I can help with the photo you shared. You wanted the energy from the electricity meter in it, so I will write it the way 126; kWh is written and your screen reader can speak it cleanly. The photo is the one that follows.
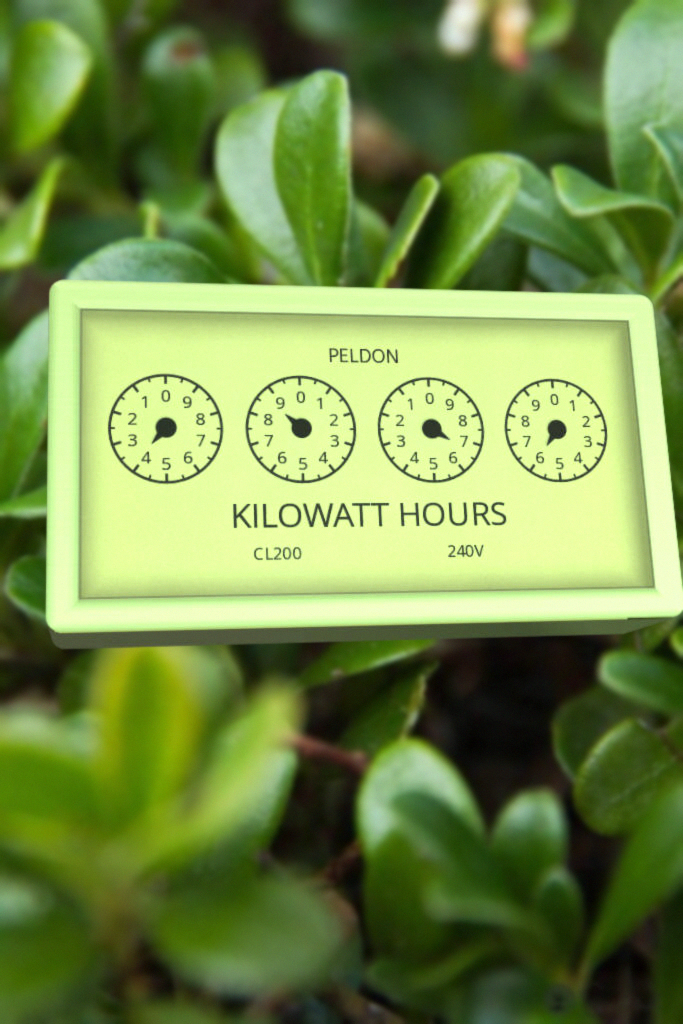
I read 3866; kWh
